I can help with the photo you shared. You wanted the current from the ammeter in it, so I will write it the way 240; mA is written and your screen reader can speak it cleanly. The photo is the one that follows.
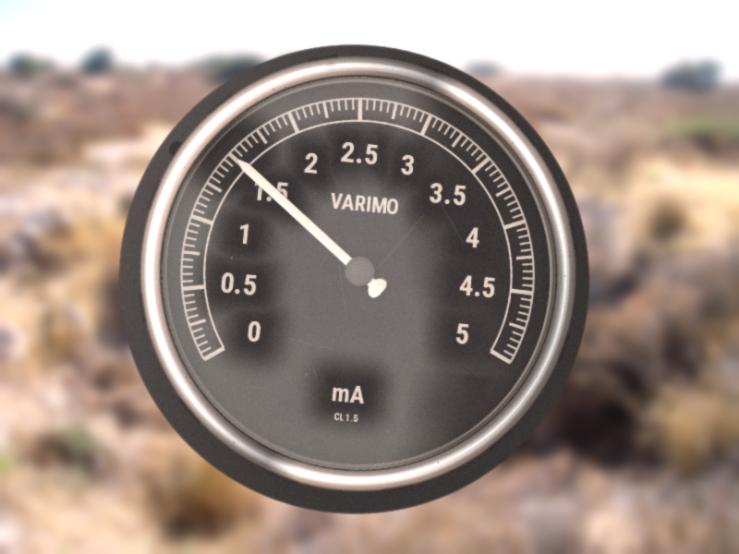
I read 1.5; mA
